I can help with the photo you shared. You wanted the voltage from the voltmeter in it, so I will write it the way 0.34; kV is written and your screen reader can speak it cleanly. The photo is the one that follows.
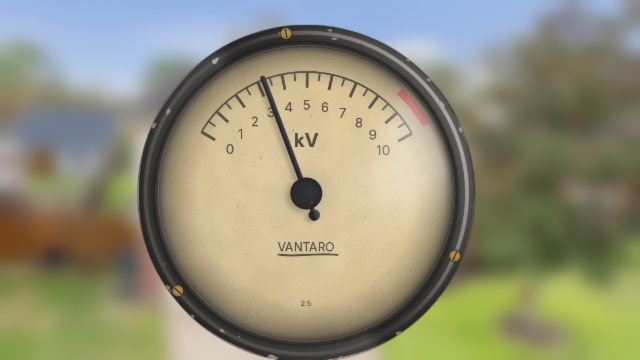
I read 3.25; kV
